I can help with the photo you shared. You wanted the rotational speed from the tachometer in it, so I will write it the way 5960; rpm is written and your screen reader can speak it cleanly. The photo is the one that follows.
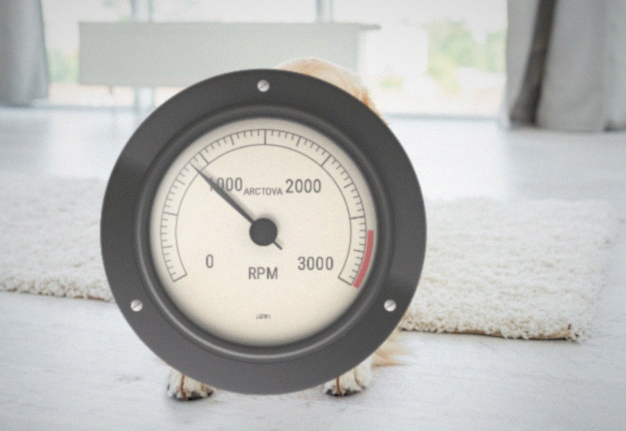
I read 900; rpm
